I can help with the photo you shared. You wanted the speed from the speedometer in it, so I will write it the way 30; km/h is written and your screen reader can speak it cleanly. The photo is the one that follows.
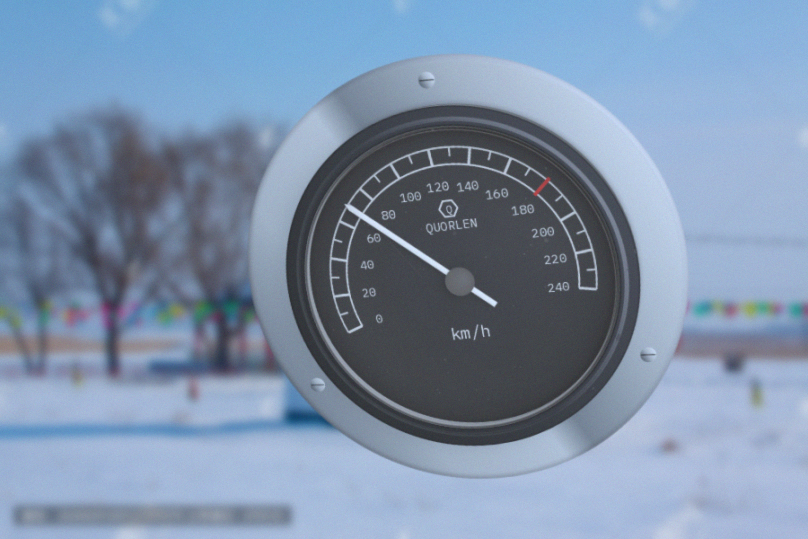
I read 70; km/h
